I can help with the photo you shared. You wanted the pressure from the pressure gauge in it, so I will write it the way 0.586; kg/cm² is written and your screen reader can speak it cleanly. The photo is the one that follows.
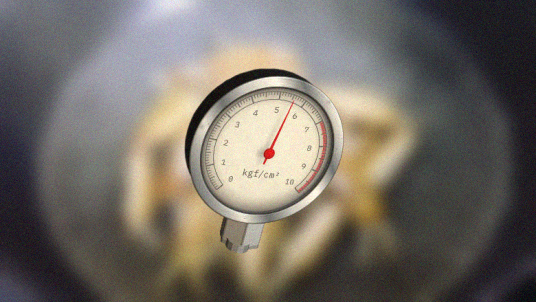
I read 5.5; kg/cm²
